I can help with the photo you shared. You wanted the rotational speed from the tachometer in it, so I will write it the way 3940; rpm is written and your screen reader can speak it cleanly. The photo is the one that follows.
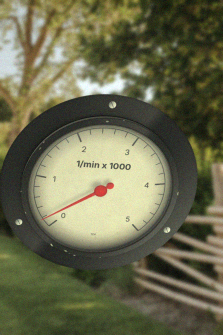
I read 200; rpm
